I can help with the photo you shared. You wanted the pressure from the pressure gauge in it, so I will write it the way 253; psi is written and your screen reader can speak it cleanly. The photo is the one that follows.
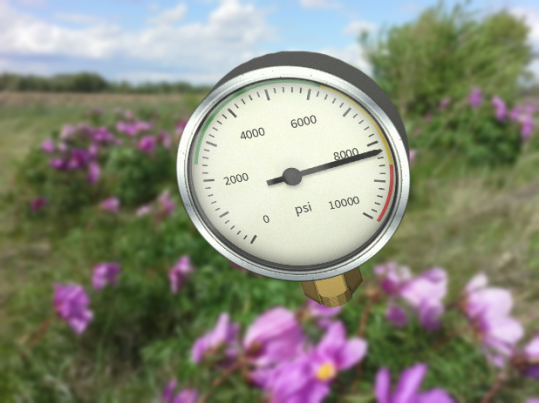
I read 8200; psi
